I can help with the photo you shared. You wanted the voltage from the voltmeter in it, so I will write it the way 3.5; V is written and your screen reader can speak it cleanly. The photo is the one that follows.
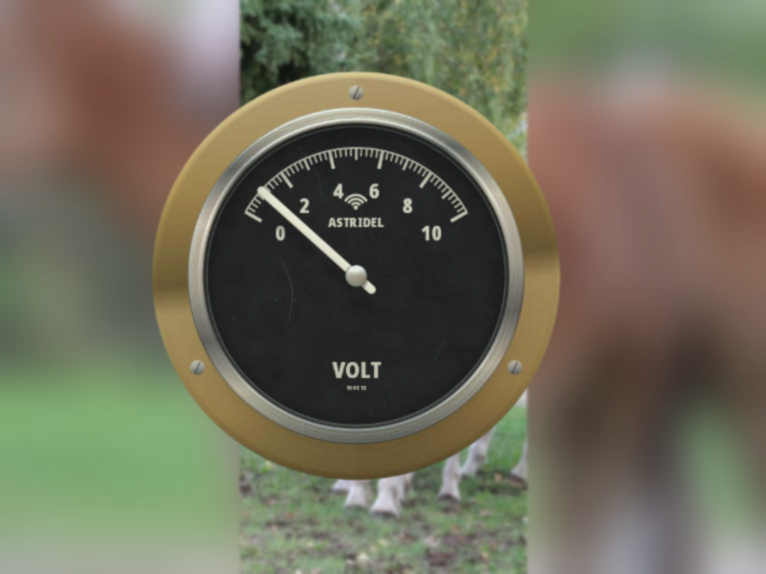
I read 1; V
